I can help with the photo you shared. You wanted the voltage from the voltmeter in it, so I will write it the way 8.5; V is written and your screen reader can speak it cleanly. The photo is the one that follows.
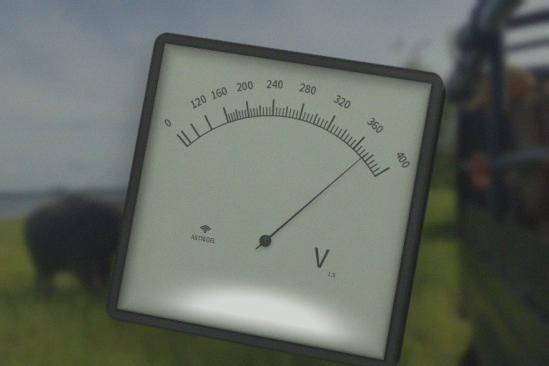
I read 375; V
